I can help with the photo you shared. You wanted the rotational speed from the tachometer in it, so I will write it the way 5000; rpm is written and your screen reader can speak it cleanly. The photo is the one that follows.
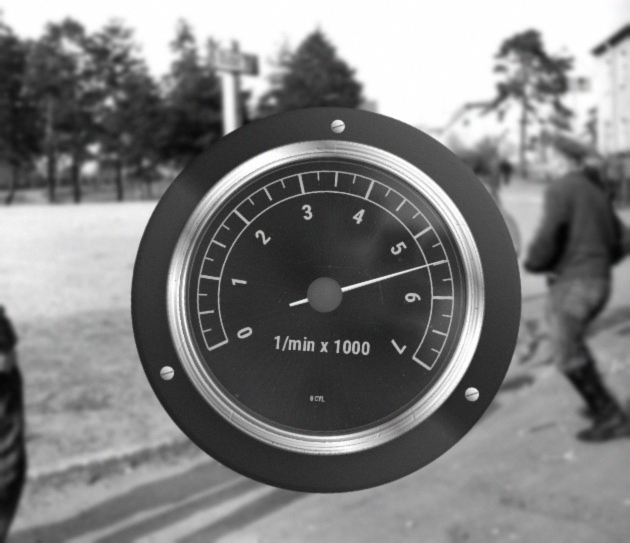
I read 5500; rpm
